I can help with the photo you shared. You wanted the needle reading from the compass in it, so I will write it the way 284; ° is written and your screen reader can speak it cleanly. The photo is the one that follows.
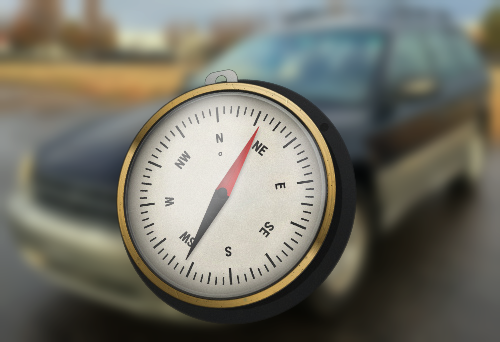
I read 35; °
